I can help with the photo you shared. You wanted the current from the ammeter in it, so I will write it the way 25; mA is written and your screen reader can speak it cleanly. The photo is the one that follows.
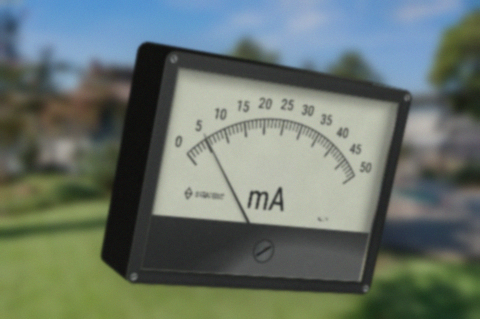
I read 5; mA
